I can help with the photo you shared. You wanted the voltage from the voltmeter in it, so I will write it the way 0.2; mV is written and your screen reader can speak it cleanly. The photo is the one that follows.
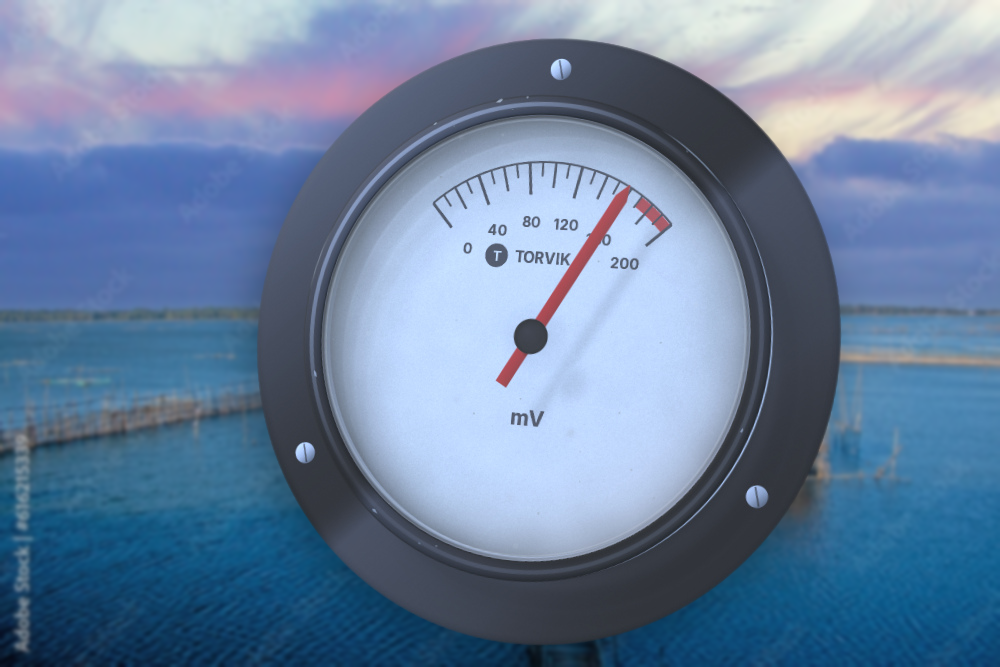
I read 160; mV
